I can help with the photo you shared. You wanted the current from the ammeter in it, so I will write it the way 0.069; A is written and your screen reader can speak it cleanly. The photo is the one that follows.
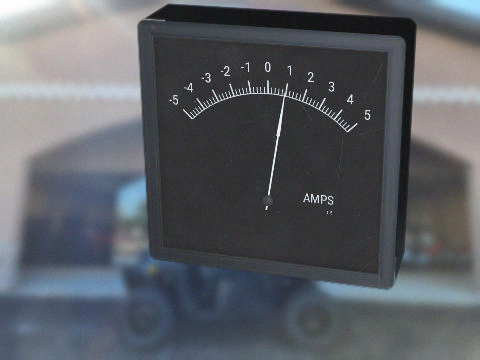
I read 1; A
